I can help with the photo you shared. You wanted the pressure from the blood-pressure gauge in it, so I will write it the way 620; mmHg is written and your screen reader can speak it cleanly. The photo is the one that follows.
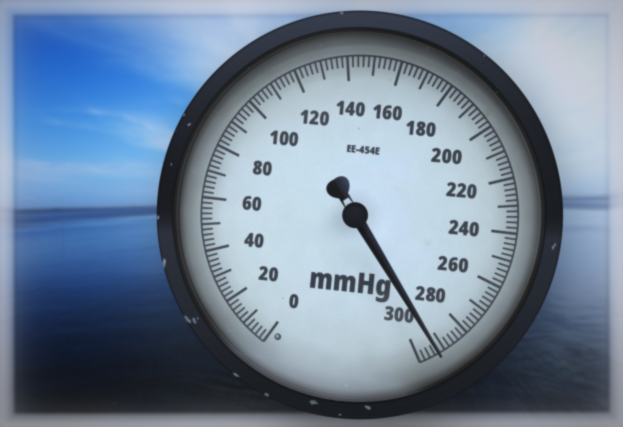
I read 292; mmHg
